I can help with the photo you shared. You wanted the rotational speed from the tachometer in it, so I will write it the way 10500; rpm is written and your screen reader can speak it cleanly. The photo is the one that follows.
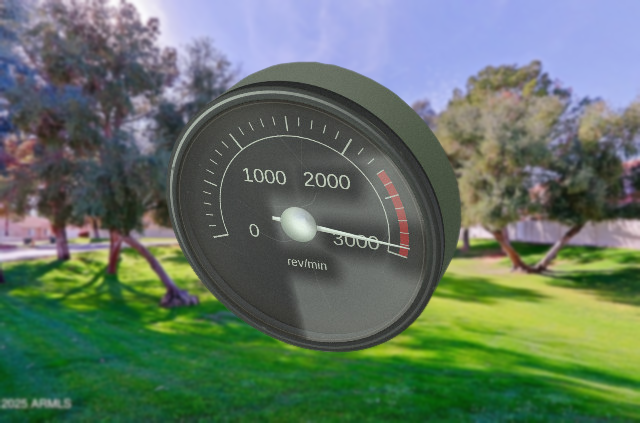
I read 2900; rpm
